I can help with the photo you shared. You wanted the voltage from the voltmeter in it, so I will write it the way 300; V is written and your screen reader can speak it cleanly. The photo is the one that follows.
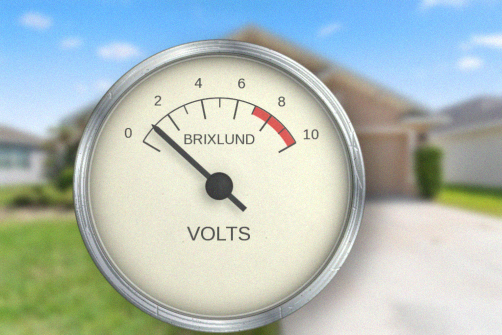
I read 1; V
